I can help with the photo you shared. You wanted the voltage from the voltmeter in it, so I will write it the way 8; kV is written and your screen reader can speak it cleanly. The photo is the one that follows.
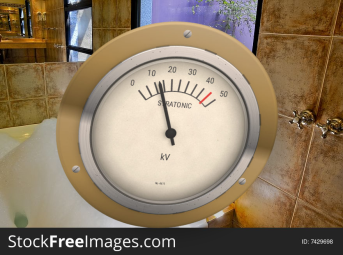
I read 12.5; kV
